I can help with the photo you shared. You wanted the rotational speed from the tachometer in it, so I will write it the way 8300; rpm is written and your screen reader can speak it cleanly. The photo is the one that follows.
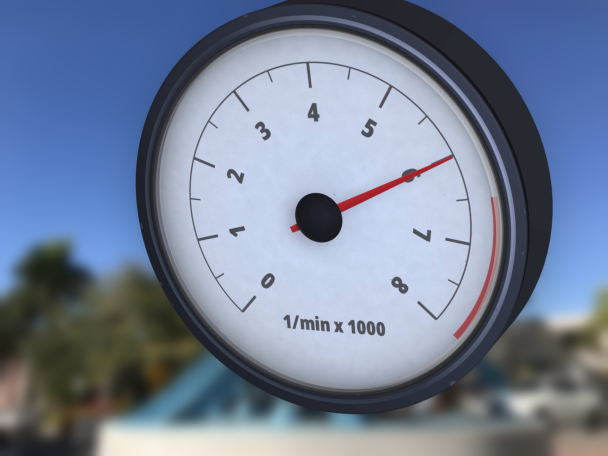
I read 6000; rpm
